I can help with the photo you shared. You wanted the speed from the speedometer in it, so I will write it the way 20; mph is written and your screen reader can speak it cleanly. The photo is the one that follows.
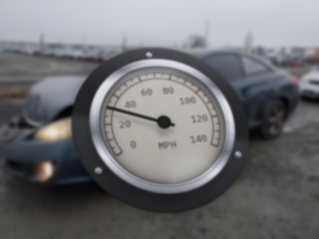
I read 30; mph
